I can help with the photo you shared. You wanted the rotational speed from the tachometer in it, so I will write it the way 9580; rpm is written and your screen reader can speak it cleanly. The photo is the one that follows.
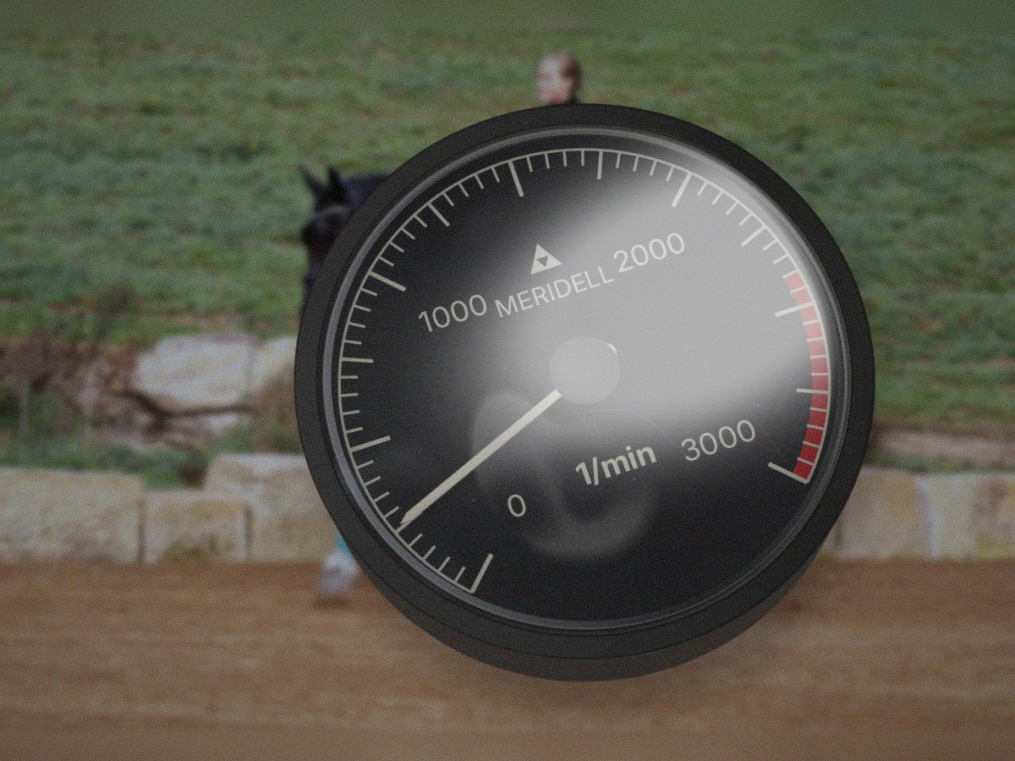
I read 250; rpm
